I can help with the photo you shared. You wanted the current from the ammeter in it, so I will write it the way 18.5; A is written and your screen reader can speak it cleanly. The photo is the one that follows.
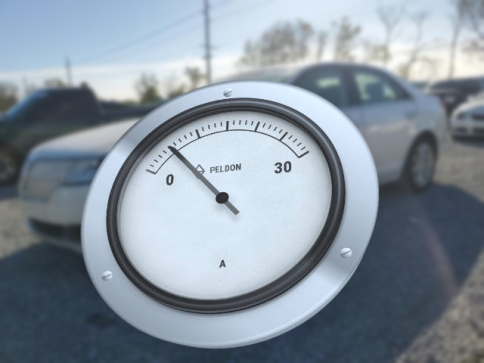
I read 5; A
